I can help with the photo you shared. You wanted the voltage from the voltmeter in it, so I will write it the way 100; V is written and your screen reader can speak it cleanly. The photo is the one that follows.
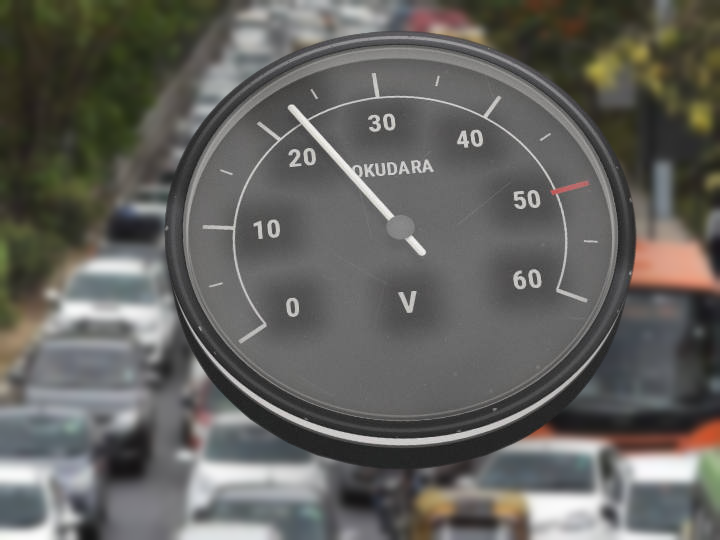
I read 22.5; V
